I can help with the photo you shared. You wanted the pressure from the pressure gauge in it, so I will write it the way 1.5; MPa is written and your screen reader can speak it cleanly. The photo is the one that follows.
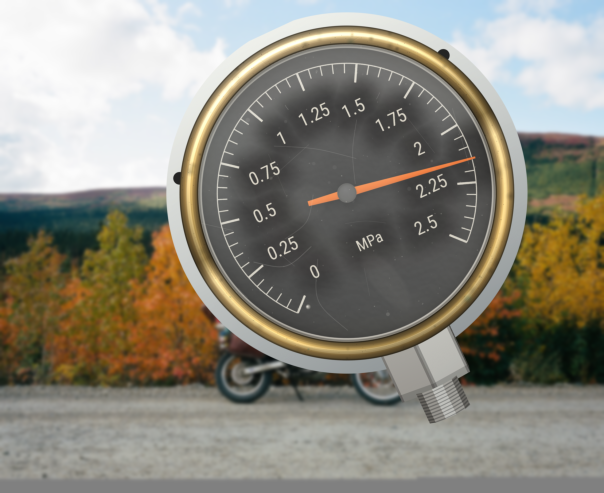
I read 2.15; MPa
